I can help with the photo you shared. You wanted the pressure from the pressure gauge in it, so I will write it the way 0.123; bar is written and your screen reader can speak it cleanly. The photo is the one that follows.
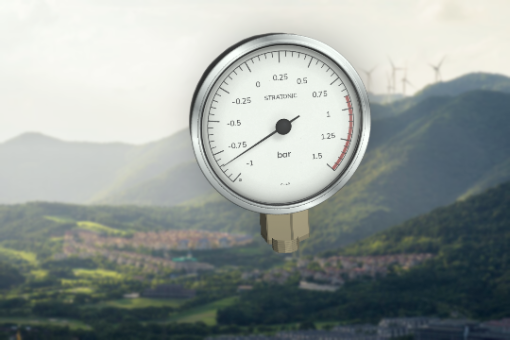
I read -0.85; bar
